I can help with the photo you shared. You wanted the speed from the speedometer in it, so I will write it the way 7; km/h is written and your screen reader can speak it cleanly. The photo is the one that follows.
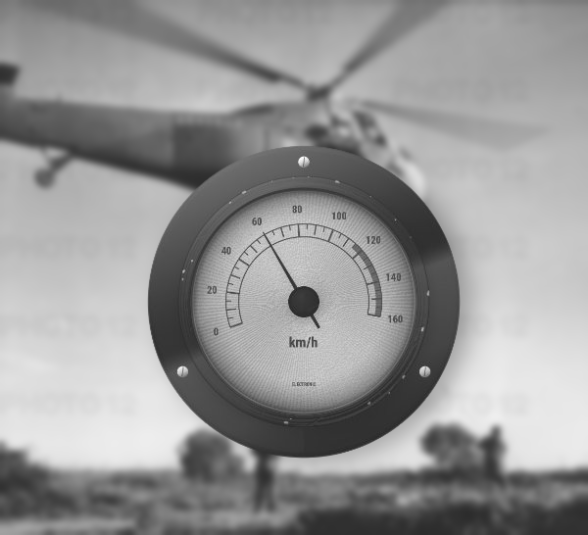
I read 60; km/h
